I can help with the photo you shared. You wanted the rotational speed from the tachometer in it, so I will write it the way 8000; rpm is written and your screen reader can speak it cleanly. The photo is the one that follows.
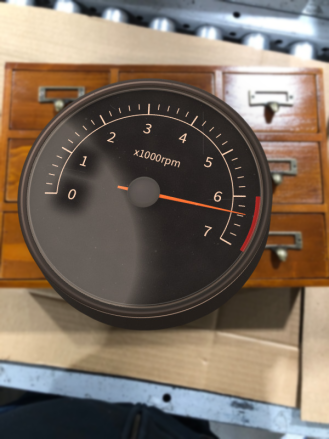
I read 6400; rpm
